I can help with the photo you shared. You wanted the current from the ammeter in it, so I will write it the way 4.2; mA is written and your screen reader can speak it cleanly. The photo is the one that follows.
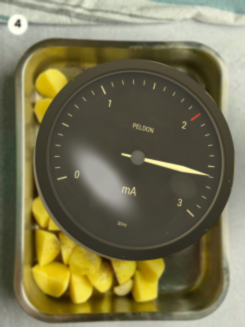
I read 2.6; mA
